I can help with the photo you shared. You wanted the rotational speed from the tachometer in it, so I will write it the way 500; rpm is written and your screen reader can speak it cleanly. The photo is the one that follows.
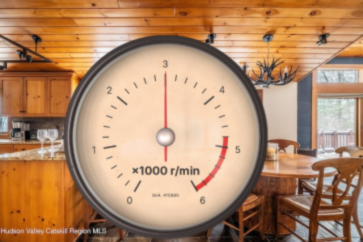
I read 3000; rpm
